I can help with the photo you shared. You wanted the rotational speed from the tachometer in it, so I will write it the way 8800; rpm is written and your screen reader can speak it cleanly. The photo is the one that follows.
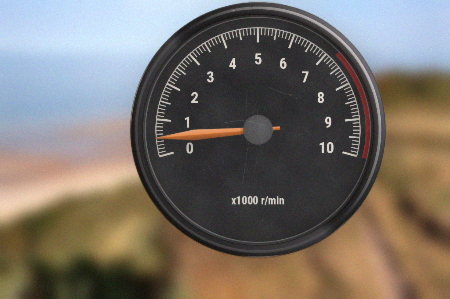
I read 500; rpm
